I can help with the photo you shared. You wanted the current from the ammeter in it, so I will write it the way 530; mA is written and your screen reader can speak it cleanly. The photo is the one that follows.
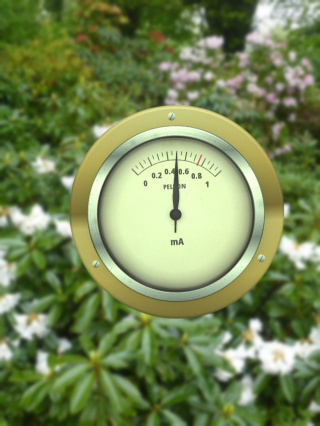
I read 0.5; mA
